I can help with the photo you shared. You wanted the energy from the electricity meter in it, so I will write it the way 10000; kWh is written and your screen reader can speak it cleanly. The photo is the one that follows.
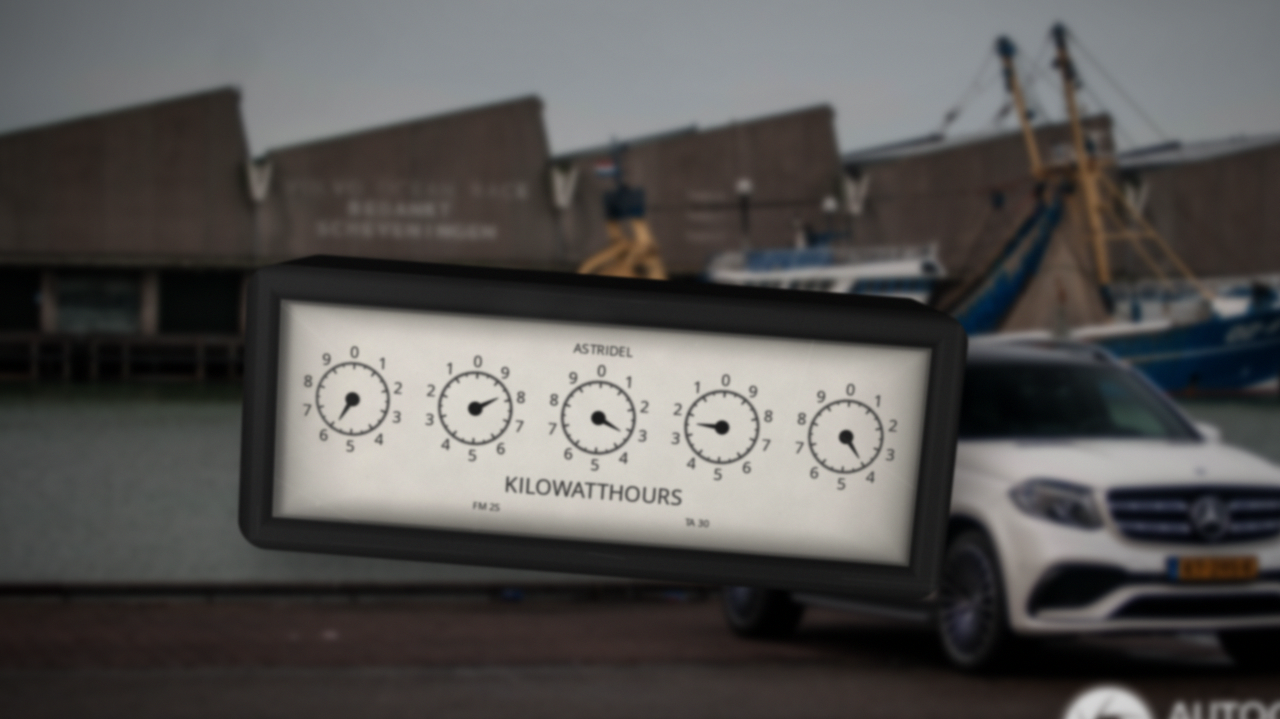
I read 58324; kWh
